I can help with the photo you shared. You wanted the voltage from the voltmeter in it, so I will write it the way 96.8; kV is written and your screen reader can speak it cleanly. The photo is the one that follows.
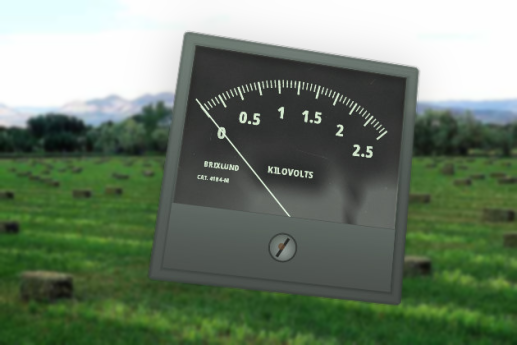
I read 0; kV
